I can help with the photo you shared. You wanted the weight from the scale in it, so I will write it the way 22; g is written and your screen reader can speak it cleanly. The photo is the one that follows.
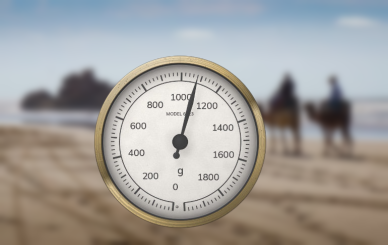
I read 1080; g
